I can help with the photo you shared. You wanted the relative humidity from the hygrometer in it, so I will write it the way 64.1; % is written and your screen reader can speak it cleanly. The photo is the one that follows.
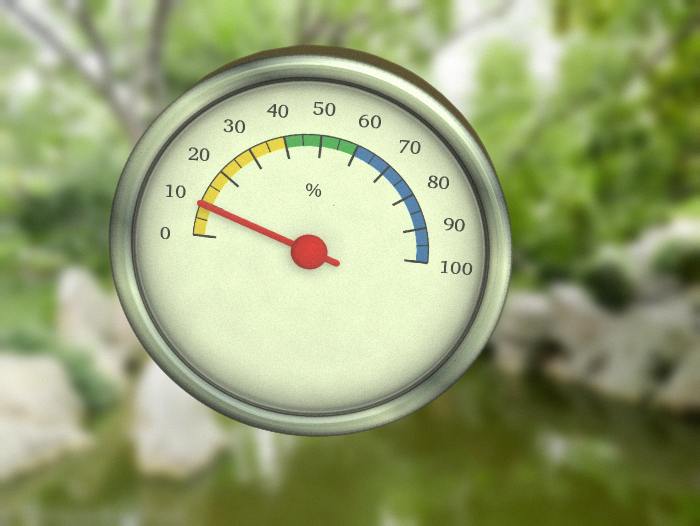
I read 10; %
